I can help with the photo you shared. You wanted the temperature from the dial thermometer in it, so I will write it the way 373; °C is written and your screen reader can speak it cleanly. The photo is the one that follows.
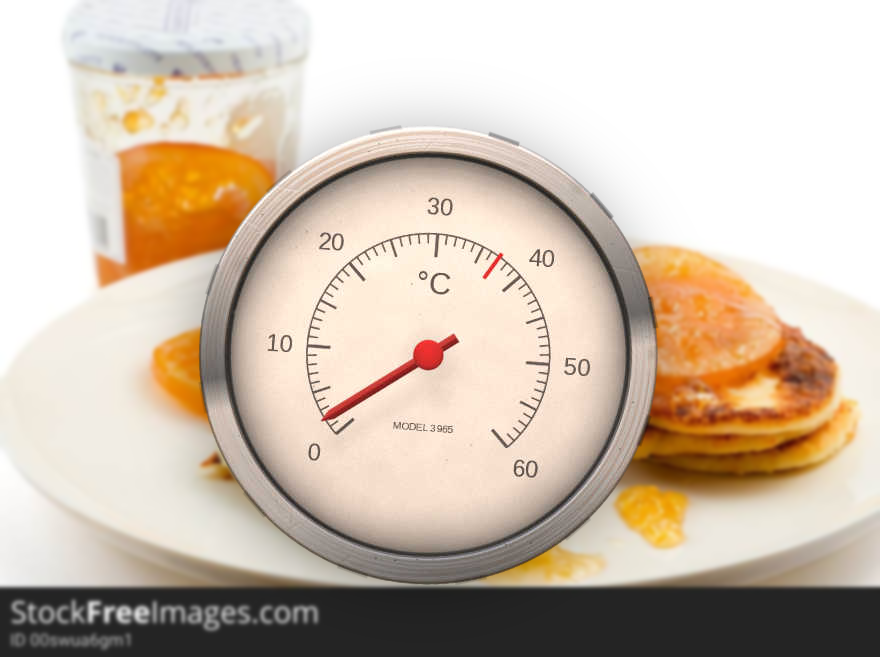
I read 2; °C
